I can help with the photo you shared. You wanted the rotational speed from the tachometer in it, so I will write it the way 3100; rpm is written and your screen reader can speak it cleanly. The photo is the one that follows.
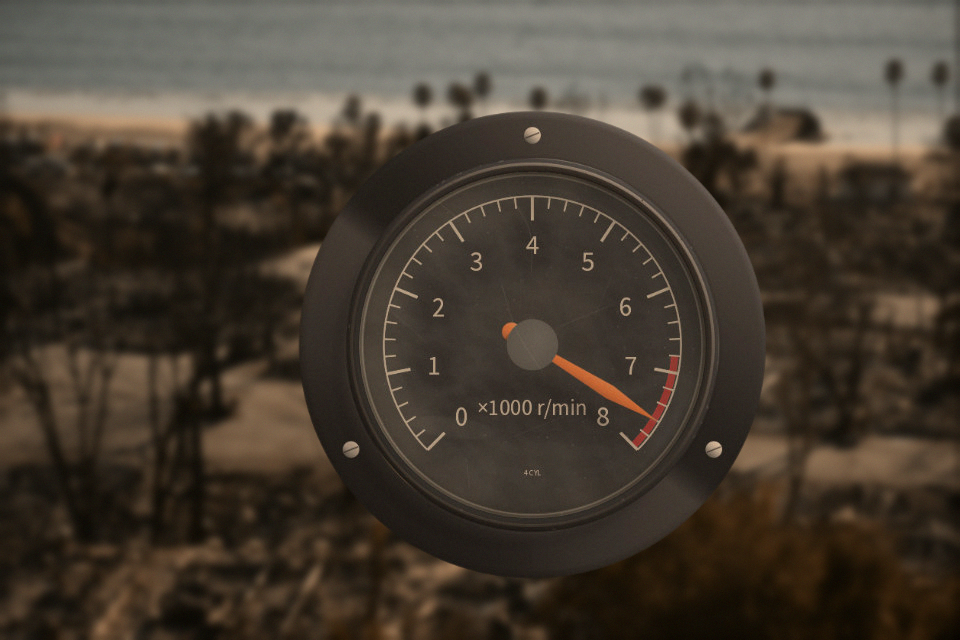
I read 7600; rpm
